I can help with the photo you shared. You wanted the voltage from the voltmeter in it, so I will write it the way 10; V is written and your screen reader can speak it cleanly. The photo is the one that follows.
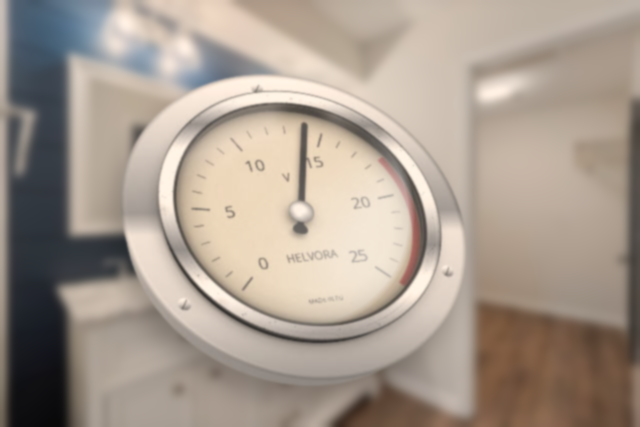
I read 14; V
